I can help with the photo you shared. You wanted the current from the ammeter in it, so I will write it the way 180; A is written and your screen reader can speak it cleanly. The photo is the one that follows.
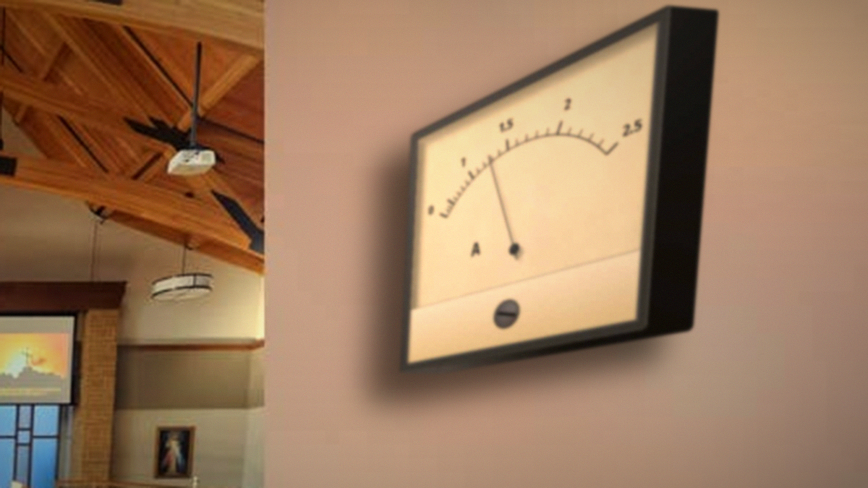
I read 1.3; A
